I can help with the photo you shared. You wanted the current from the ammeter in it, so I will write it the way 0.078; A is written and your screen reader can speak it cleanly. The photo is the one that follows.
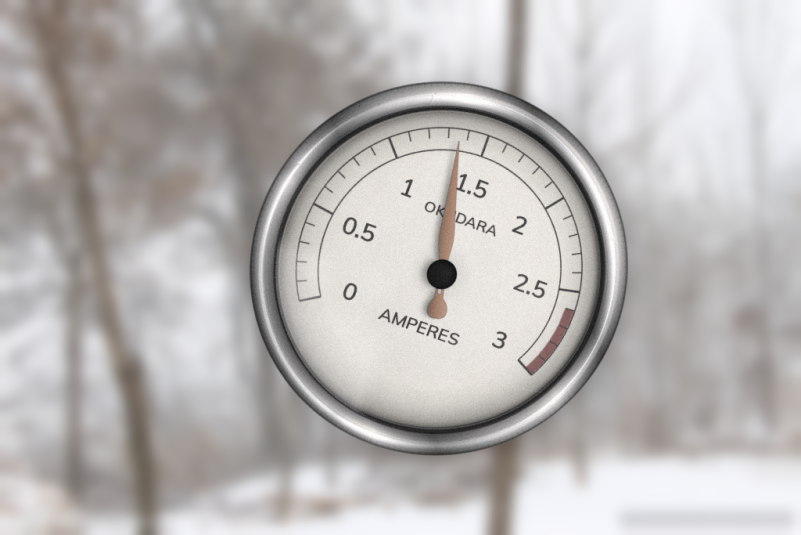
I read 1.35; A
